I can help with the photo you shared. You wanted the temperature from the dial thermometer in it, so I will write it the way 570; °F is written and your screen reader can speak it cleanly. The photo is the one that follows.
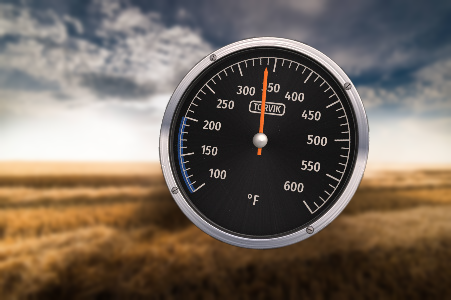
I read 340; °F
